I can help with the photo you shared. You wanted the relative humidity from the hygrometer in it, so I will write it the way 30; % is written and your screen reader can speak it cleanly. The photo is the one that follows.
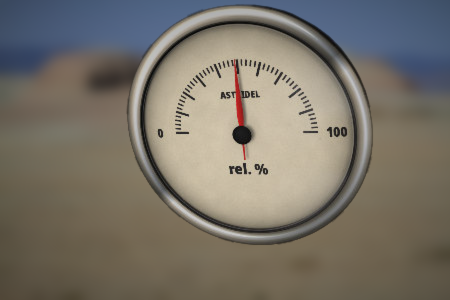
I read 50; %
